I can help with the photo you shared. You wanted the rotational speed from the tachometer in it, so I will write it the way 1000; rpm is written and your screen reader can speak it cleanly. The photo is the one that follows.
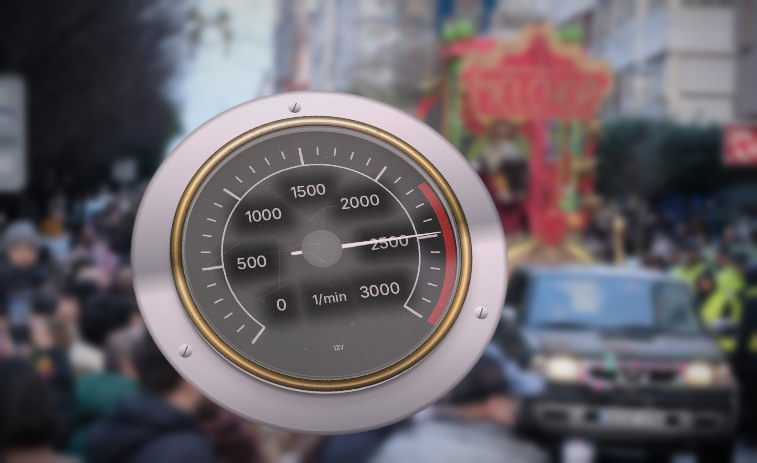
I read 2500; rpm
